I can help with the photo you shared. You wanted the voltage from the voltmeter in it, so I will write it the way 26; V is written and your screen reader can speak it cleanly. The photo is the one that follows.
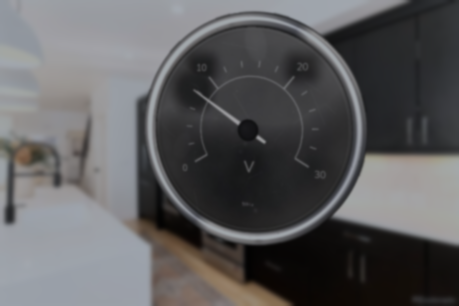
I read 8; V
